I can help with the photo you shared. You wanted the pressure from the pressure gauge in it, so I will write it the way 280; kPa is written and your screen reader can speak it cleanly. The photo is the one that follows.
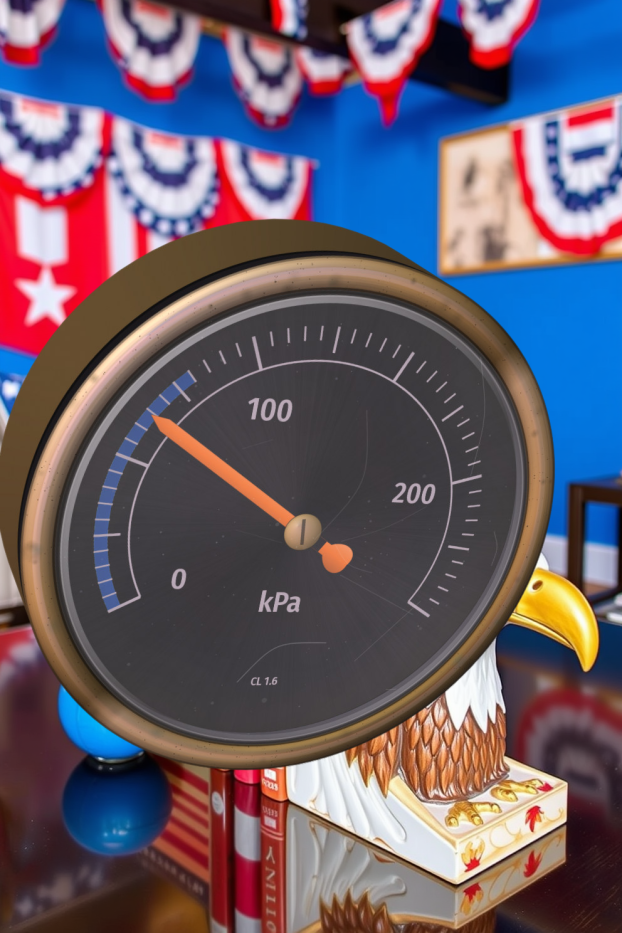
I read 65; kPa
